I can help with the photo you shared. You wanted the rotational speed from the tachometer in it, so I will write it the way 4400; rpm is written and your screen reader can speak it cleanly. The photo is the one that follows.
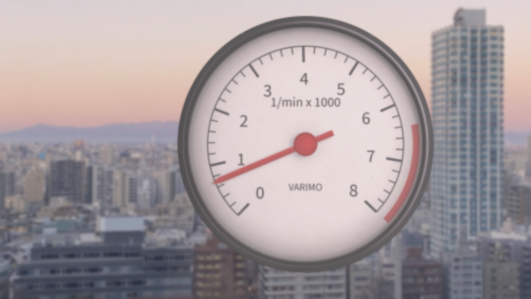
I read 700; rpm
